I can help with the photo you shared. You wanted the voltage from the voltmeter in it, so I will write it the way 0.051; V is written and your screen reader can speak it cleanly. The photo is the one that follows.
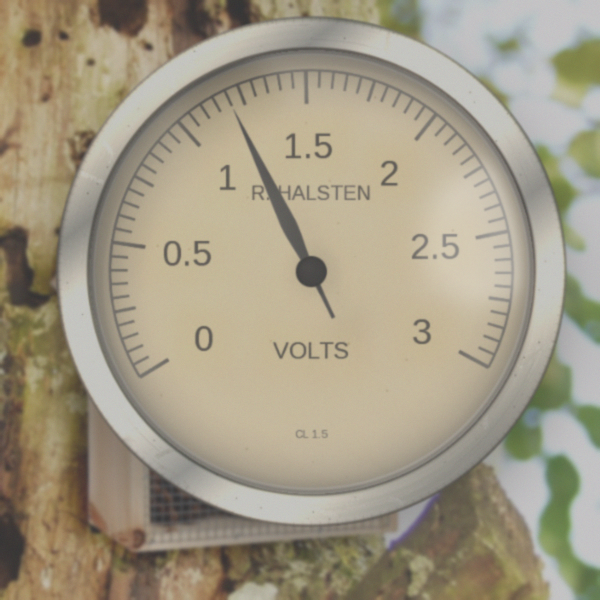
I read 1.2; V
